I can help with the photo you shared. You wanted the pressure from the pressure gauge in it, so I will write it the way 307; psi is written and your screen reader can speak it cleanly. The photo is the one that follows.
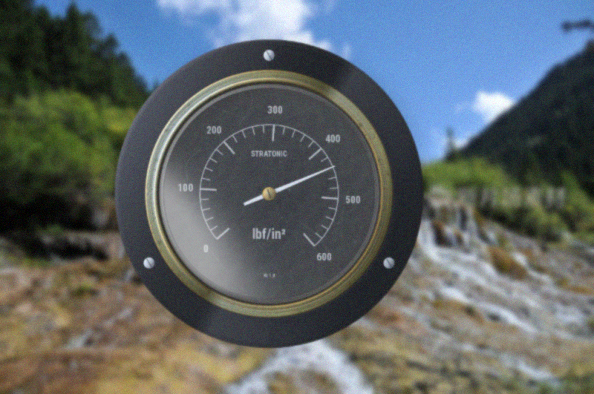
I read 440; psi
